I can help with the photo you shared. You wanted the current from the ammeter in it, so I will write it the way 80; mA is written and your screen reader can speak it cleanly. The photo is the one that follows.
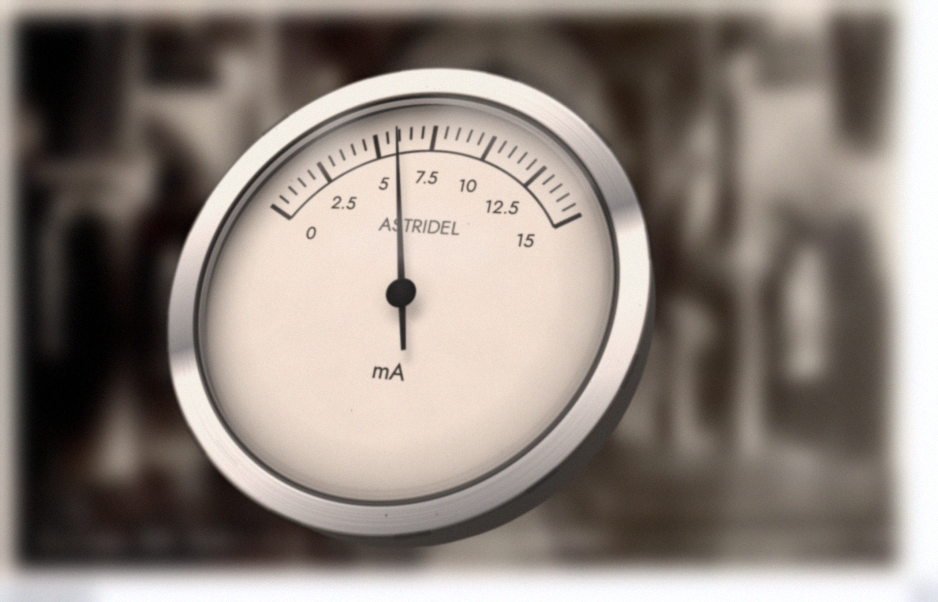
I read 6; mA
